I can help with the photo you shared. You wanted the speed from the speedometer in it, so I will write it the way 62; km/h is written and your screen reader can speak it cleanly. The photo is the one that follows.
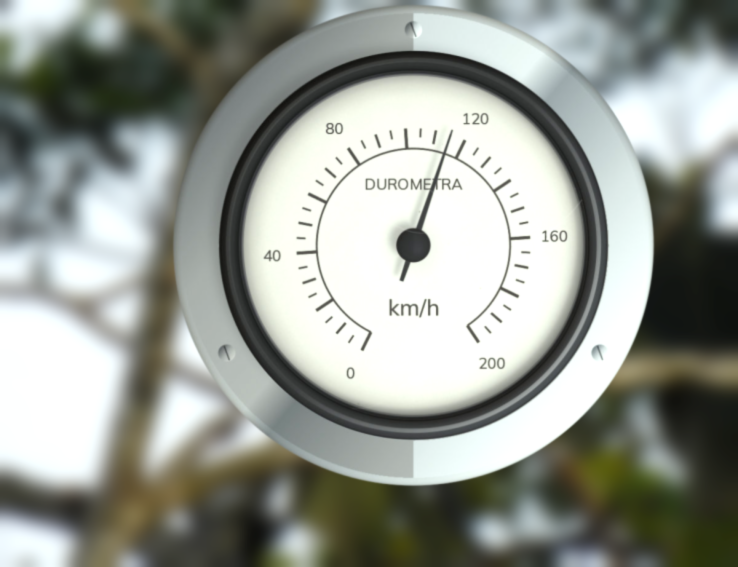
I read 115; km/h
